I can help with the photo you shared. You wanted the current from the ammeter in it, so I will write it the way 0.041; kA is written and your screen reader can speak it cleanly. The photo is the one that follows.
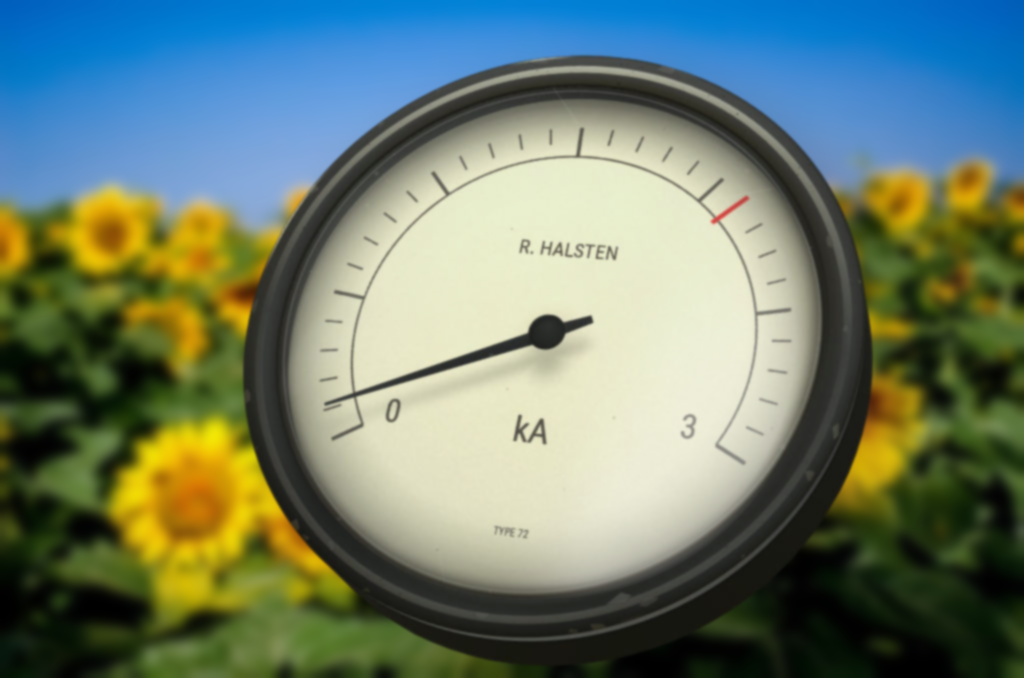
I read 0.1; kA
